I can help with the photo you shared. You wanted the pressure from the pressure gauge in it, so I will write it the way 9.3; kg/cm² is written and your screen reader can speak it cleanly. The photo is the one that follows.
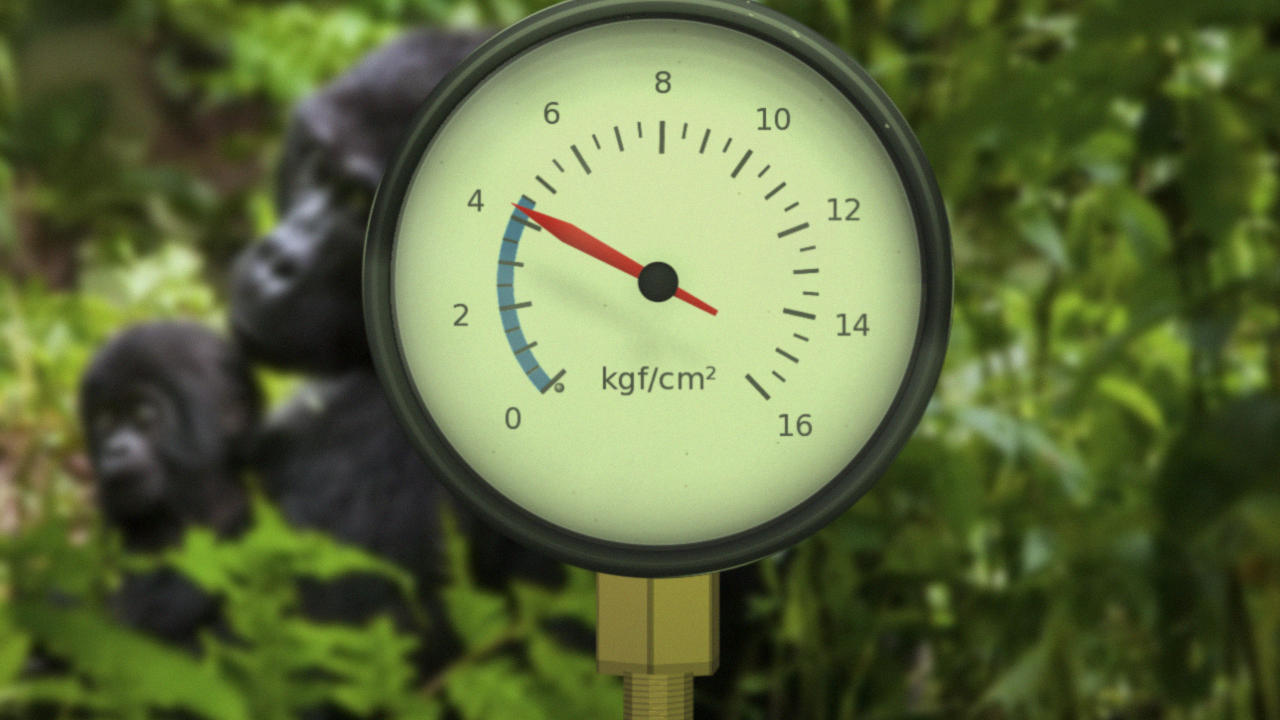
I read 4.25; kg/cm²
